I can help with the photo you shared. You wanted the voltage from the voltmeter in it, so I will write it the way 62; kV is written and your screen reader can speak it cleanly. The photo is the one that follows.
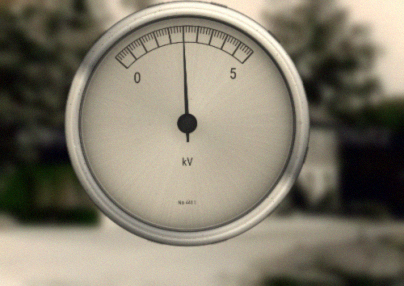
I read 2.5; kV
